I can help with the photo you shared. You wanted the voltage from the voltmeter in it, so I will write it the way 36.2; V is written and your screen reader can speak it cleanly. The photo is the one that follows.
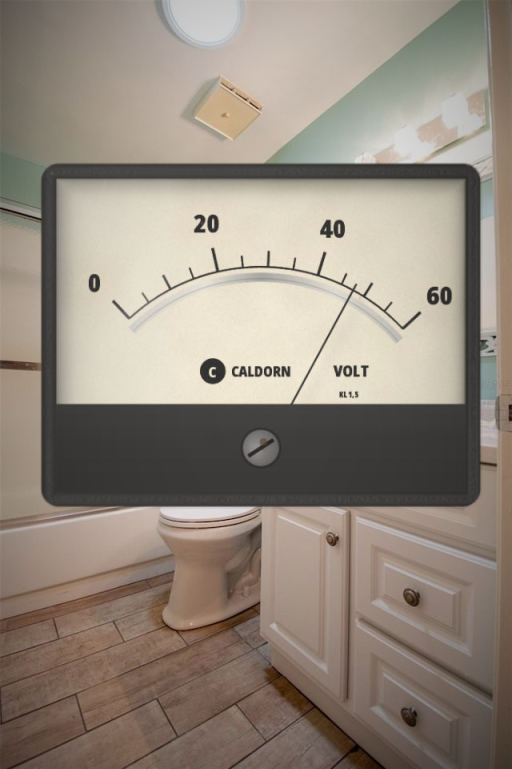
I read 47.5; V
